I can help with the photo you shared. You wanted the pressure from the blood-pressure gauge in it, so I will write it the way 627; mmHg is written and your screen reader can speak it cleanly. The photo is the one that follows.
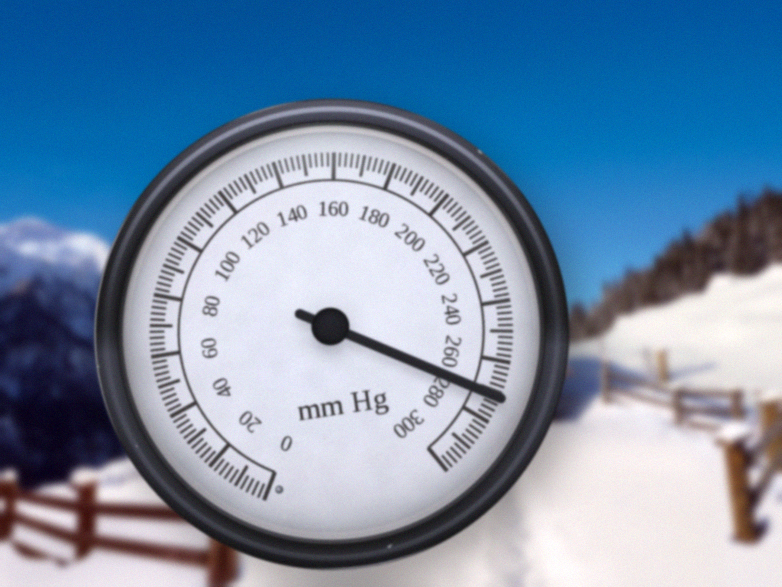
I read 272; mmHg
